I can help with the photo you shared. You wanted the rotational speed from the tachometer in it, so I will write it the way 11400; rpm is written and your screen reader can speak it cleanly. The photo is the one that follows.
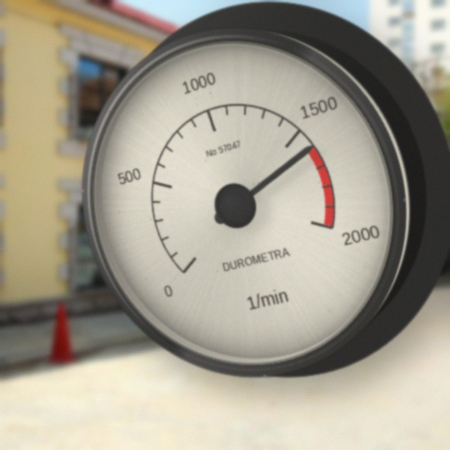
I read 1600; rpm
